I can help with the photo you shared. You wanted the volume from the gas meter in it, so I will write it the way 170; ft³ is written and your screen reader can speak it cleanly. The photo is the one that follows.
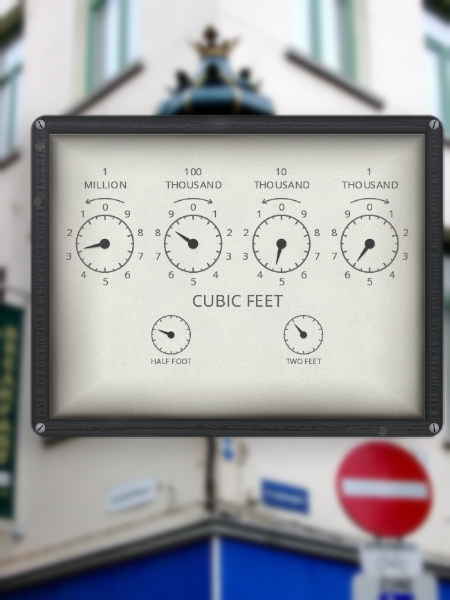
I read 284600; ft³
